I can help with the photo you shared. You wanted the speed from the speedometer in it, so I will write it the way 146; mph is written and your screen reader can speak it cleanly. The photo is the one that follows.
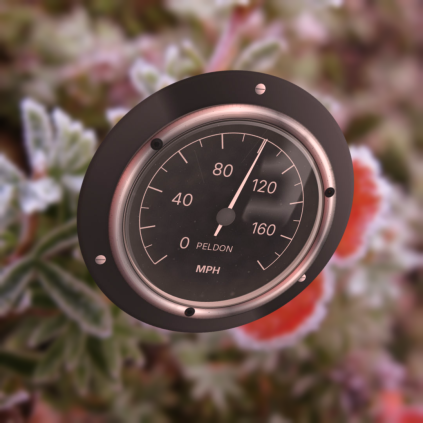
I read 100; mph
